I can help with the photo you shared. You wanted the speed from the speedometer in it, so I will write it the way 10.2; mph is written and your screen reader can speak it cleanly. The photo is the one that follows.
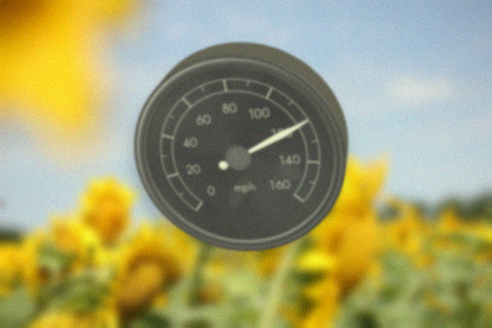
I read 120; mph
